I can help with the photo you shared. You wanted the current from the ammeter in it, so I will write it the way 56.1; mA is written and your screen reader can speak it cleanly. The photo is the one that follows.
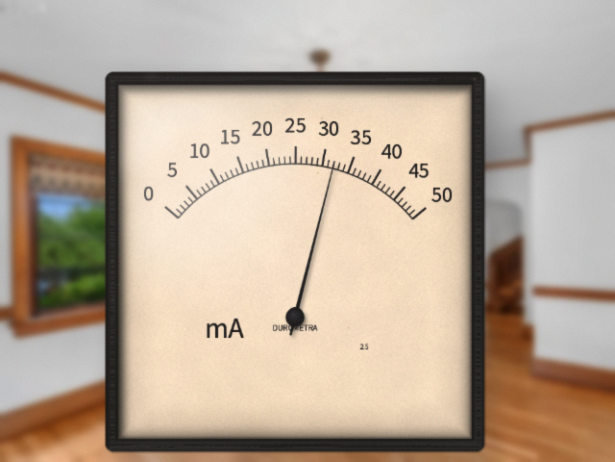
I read 32; mA
